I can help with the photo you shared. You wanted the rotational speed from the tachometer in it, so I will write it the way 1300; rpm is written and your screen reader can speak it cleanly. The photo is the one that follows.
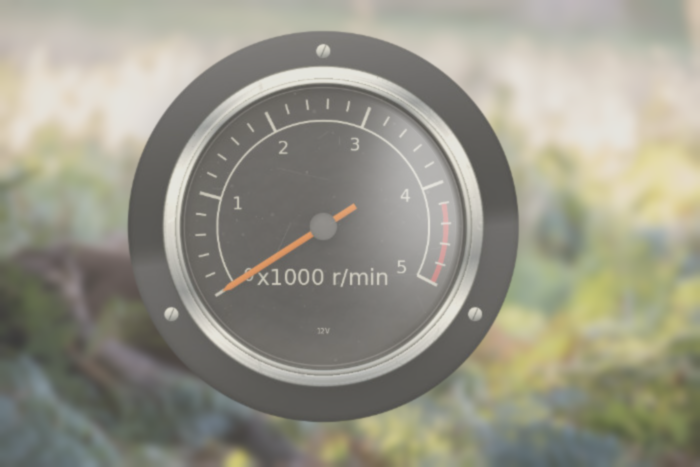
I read 0; rpm
